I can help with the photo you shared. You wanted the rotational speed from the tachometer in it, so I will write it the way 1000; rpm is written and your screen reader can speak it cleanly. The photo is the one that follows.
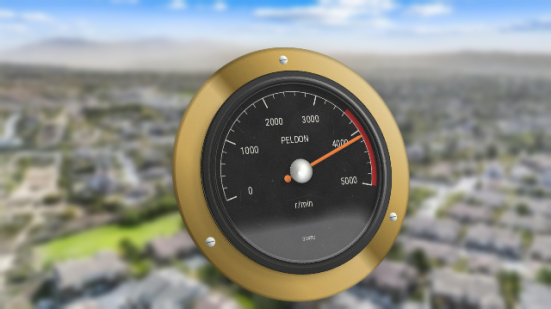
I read 4100; rpm
